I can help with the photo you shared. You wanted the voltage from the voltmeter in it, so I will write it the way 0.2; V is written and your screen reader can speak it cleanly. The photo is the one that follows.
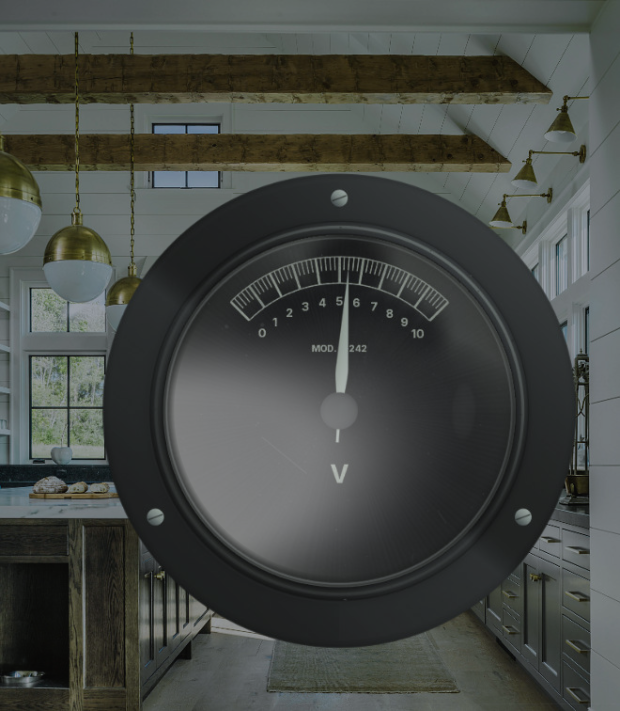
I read 5.4; V
